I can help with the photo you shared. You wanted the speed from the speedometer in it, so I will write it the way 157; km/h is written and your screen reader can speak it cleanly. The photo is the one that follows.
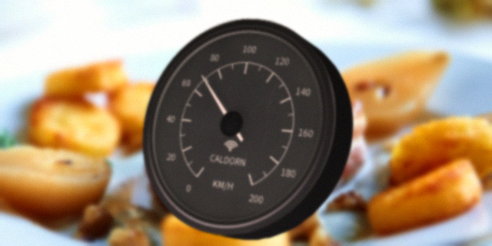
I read 70; km/h
